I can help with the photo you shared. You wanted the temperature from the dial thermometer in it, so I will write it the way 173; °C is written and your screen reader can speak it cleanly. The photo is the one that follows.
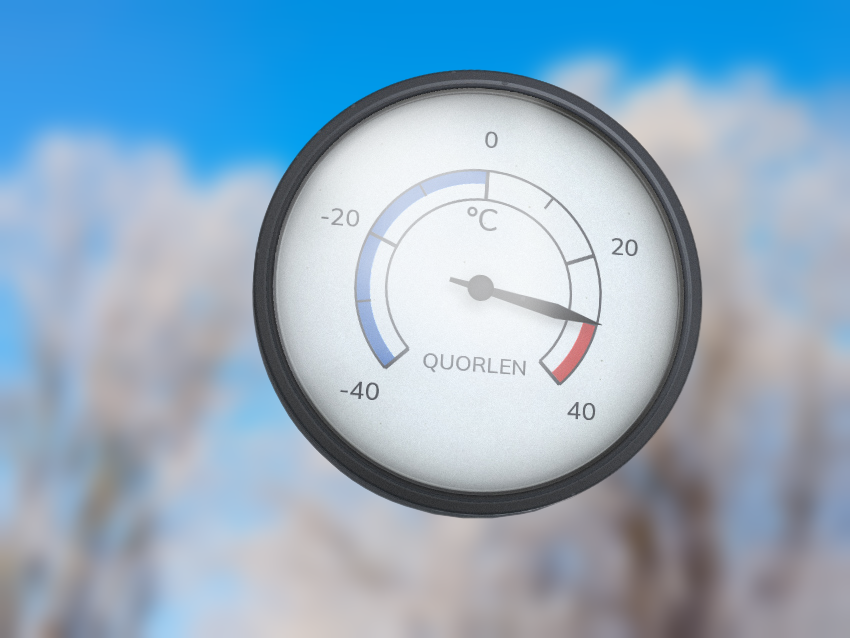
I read 30; °C
